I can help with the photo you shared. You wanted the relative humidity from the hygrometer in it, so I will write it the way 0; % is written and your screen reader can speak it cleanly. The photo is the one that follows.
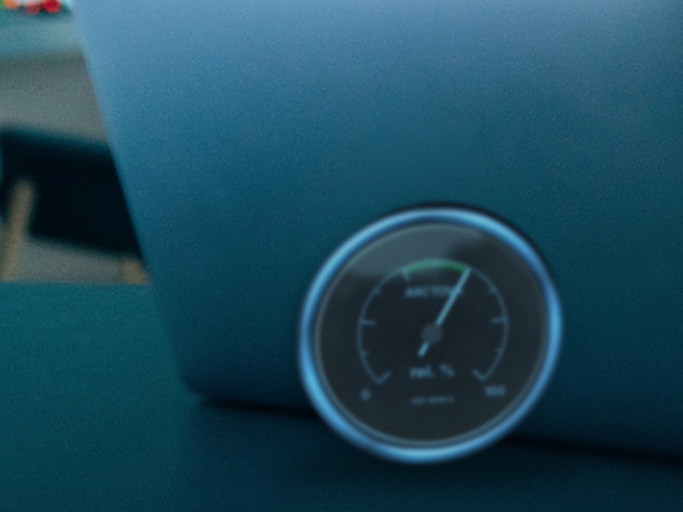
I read 60; %
